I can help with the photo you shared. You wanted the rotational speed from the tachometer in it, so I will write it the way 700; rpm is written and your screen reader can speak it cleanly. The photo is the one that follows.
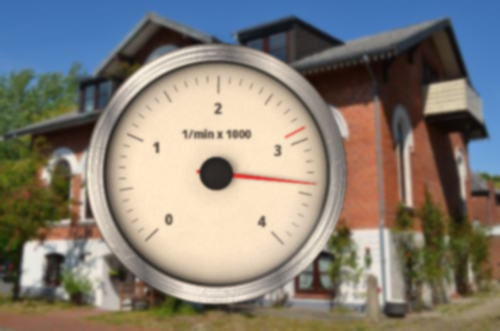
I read 3400; rpm
